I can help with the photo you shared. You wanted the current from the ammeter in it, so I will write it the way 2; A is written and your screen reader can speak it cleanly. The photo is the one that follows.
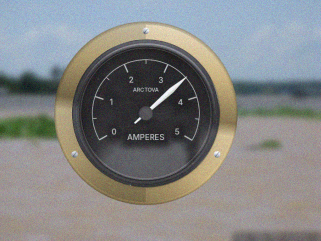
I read 3.5; A
